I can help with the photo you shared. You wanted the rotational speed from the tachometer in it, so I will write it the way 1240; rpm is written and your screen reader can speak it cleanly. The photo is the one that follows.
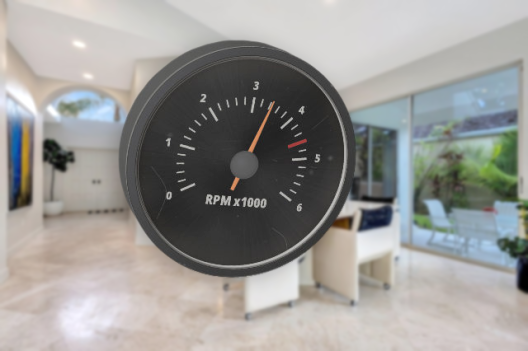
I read 3400; rpm
